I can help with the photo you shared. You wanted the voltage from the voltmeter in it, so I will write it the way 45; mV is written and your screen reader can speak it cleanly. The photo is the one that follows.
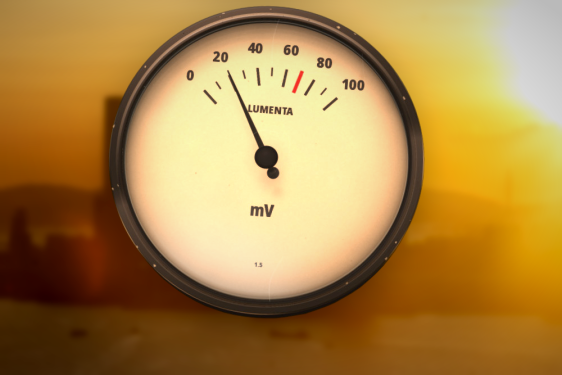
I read 20; mV
